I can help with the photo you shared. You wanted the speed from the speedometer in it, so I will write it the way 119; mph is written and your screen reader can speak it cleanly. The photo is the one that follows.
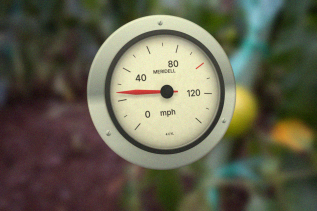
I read 25; mph
